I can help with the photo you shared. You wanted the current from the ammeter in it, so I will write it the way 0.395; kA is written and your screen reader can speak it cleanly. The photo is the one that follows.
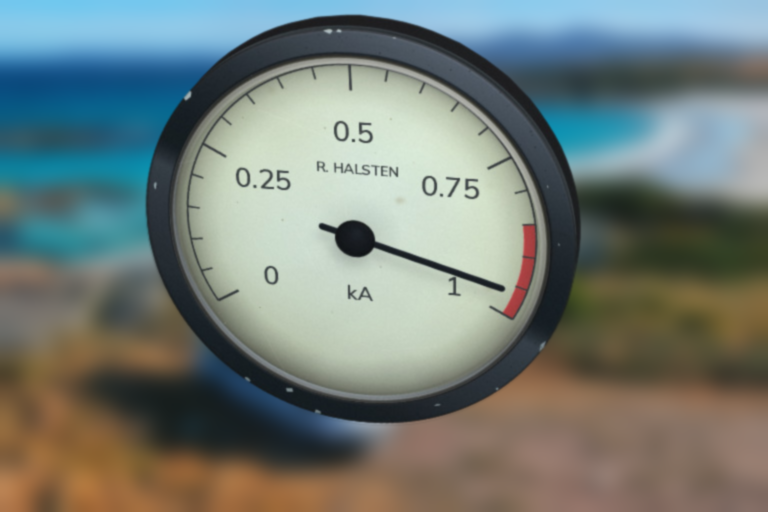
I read 0.95; kA
